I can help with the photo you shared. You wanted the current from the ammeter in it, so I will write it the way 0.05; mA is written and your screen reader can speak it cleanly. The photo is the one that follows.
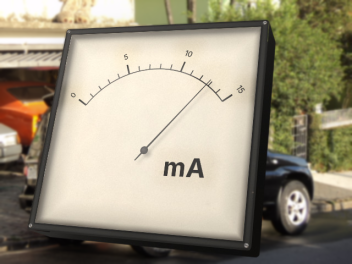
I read 13; mA
